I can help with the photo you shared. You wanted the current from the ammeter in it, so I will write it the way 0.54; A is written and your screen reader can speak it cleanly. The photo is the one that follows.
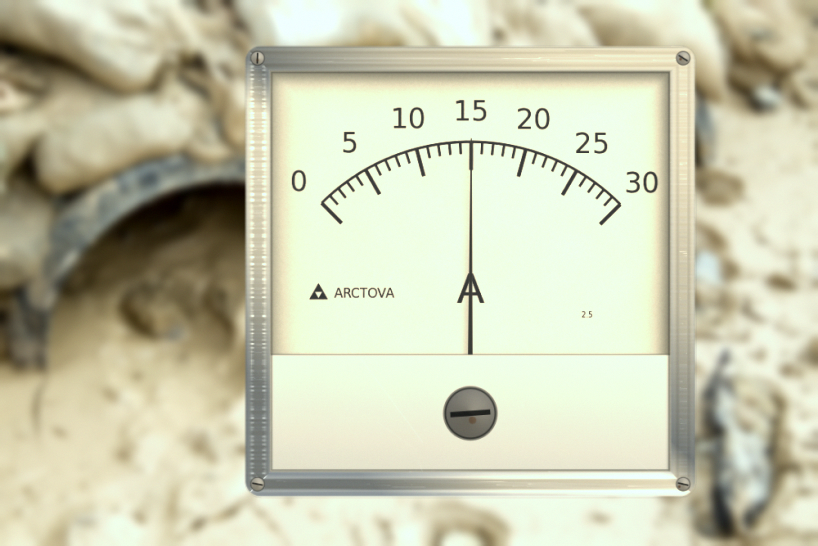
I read 15; A
